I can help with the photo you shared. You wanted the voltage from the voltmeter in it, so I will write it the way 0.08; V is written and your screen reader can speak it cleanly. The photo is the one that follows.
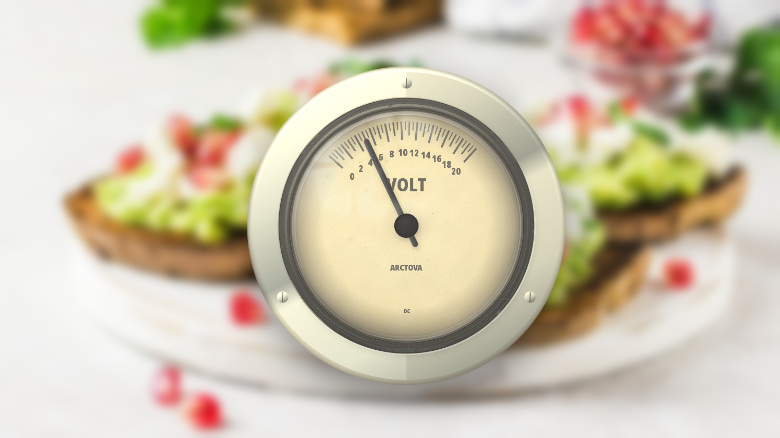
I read 5; V
